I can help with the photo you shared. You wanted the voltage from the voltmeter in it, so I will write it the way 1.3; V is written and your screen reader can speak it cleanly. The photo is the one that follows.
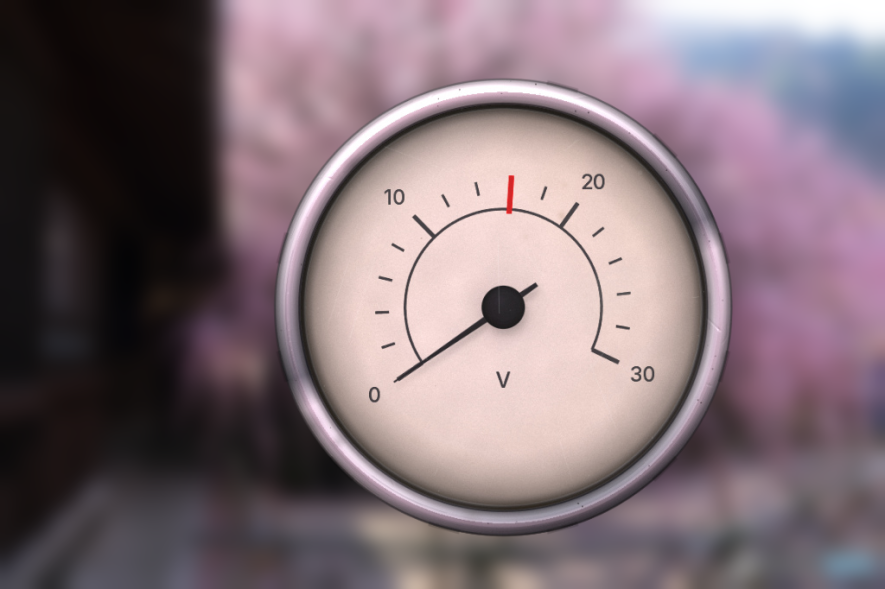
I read 0; V
